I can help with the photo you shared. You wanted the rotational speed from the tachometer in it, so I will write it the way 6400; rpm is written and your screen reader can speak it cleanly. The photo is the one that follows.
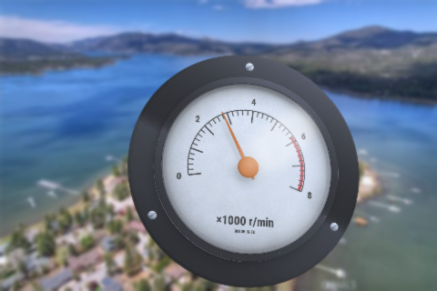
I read 2800; rpm
